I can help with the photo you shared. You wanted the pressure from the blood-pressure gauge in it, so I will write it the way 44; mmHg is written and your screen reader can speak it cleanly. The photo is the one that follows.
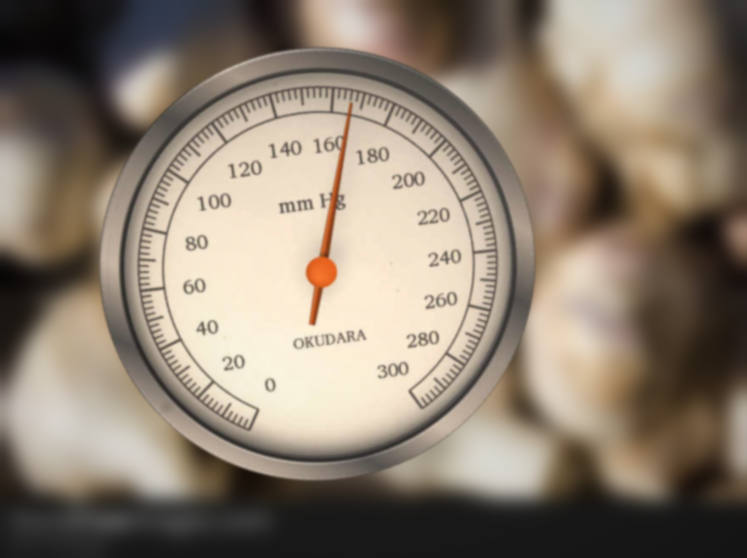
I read 166; mmHg
